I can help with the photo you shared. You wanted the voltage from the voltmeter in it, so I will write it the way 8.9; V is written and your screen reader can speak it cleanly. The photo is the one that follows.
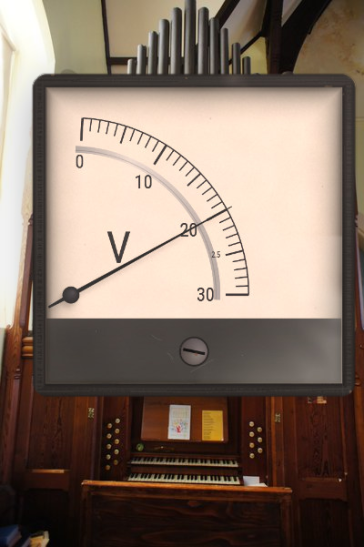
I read 20; V
